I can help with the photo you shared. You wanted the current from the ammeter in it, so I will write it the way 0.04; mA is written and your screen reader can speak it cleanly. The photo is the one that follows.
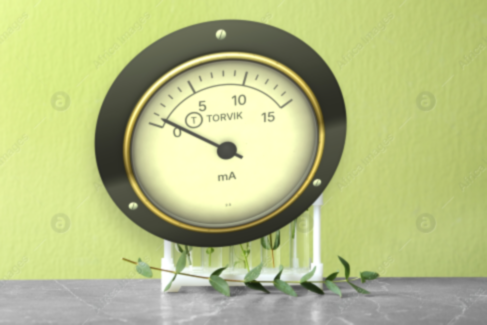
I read 1; mA
